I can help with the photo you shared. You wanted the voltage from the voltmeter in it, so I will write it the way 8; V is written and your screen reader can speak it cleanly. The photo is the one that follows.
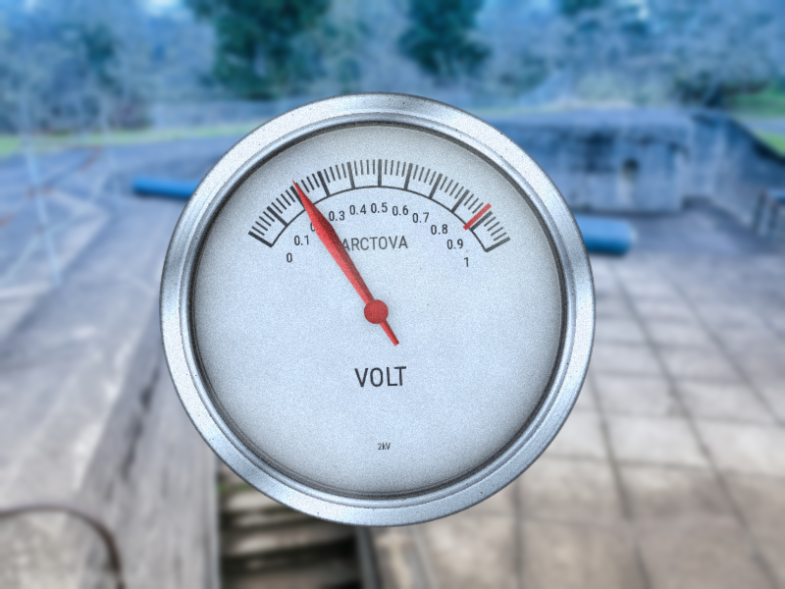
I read 0.22; V
